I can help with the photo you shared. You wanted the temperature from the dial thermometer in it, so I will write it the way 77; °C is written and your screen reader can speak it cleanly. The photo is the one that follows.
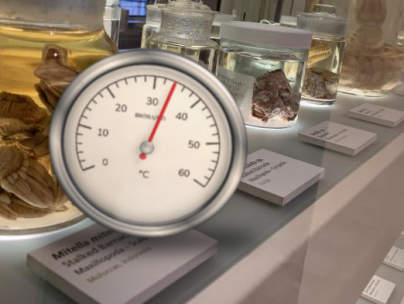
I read 34; °C
